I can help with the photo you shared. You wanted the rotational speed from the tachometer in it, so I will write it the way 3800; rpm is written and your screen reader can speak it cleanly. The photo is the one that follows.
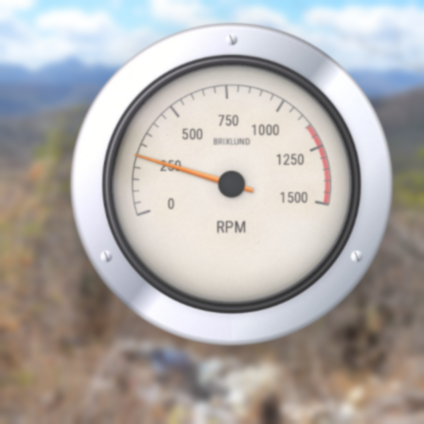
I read 250; rpm
